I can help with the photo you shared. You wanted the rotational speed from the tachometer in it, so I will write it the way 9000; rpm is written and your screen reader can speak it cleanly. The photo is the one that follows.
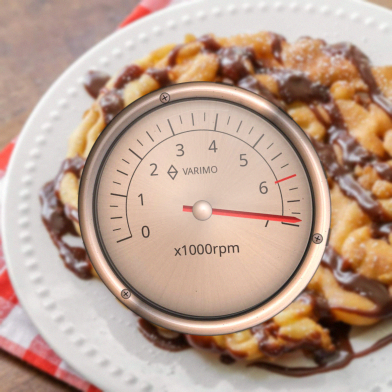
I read 6875; rpm
